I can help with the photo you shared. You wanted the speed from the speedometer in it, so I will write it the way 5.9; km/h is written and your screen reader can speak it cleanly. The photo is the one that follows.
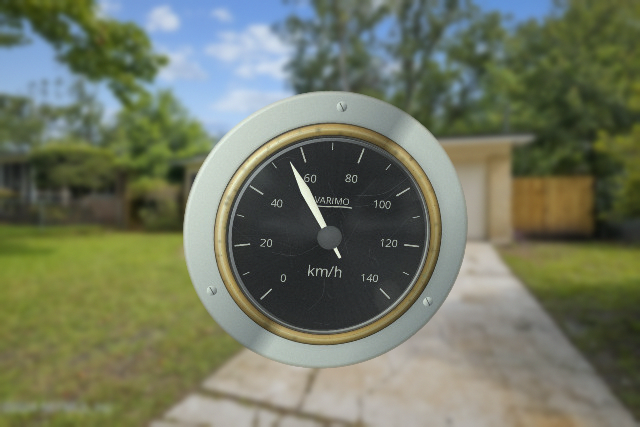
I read 55; km/h
